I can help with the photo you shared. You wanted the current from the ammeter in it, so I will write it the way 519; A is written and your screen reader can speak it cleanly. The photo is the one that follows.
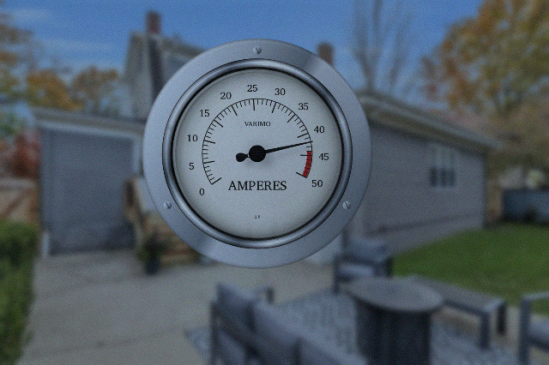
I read 42; A
